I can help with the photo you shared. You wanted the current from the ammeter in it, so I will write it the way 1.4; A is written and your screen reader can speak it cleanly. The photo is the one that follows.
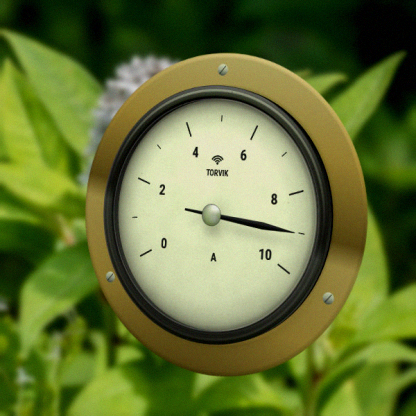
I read 9; A
